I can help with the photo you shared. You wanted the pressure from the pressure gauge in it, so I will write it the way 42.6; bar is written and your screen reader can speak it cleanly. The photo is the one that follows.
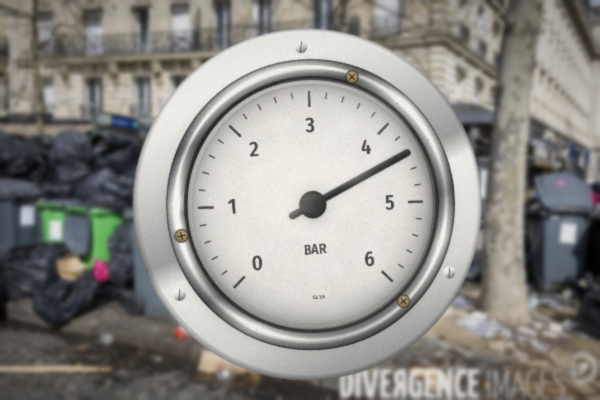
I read 4.4; bar
